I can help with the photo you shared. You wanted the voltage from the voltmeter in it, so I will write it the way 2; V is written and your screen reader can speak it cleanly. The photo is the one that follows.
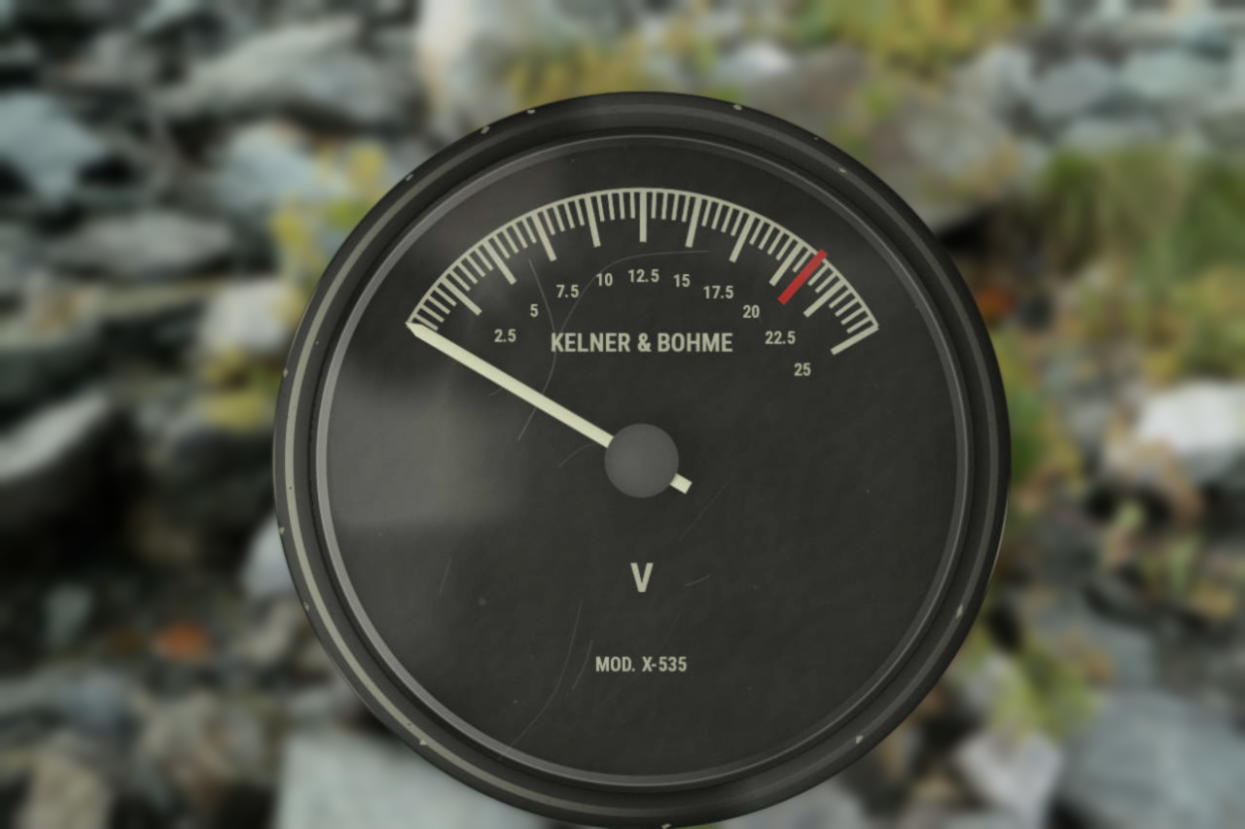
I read 0; V
